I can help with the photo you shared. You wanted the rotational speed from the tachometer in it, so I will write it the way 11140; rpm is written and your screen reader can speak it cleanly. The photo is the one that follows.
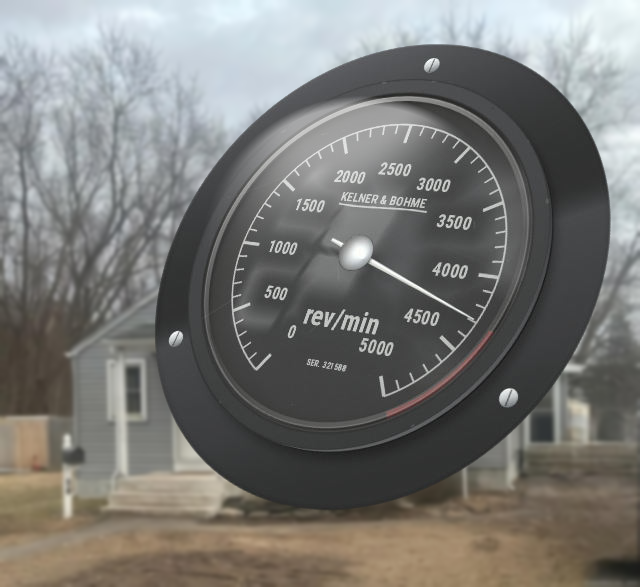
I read 4300; rpm
